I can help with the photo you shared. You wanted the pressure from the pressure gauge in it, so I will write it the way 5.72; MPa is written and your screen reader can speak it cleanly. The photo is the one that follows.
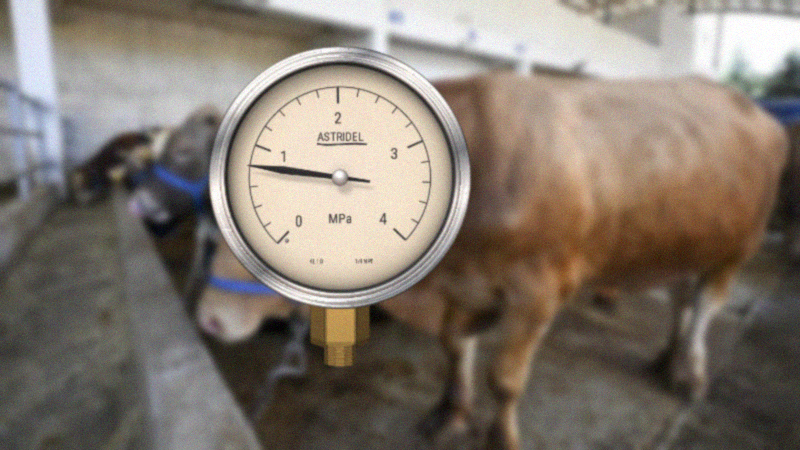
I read 0.8; MPa
